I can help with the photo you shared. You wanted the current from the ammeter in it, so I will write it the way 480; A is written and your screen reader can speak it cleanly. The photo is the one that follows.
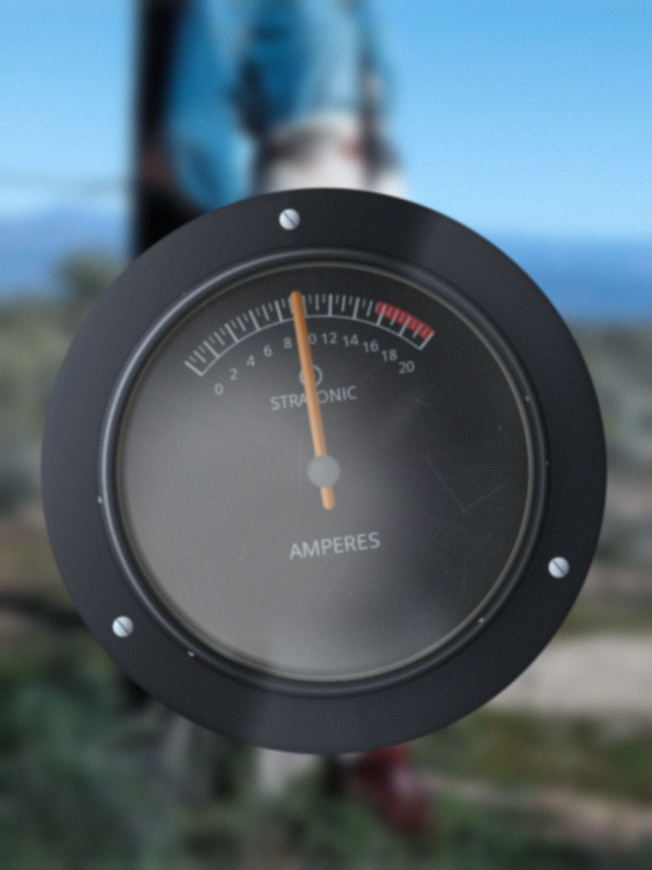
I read 9.5; A
